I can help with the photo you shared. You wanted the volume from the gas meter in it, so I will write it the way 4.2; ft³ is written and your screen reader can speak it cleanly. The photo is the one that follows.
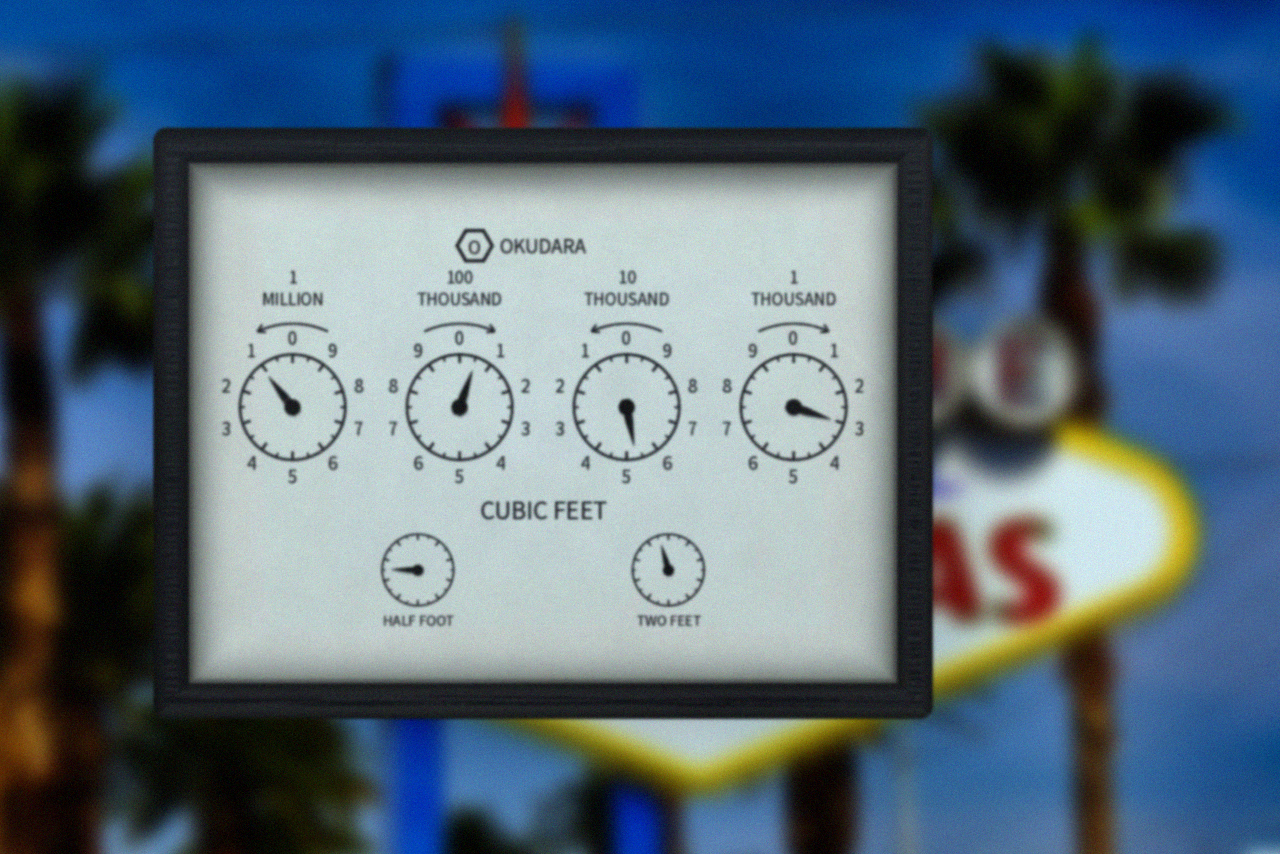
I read 105300; ft³
